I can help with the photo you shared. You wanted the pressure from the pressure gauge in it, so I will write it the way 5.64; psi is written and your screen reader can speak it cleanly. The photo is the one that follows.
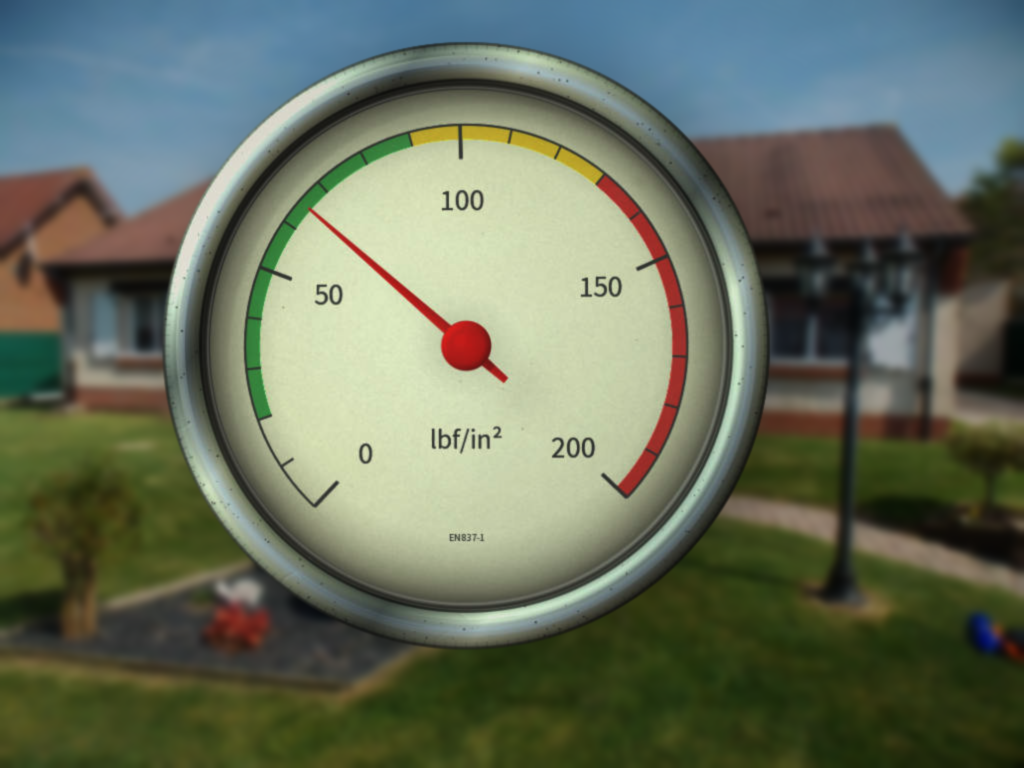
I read 65; psi
